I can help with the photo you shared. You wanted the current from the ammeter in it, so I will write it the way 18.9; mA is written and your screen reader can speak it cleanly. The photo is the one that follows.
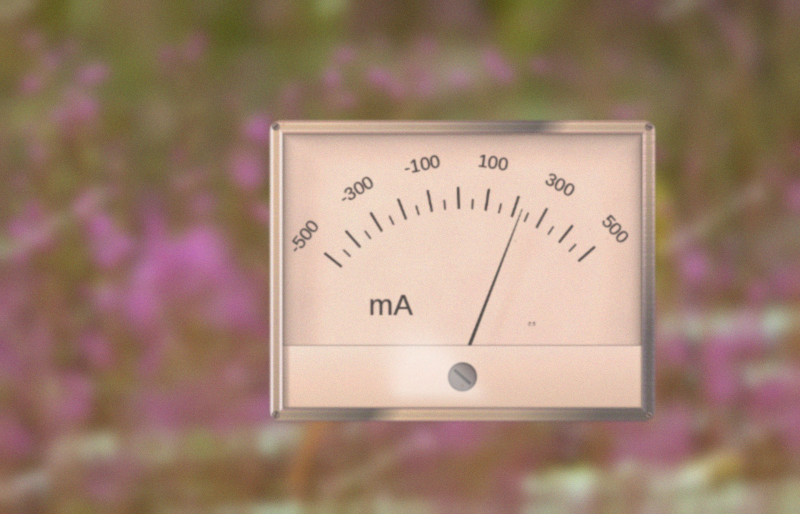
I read 225; mA
